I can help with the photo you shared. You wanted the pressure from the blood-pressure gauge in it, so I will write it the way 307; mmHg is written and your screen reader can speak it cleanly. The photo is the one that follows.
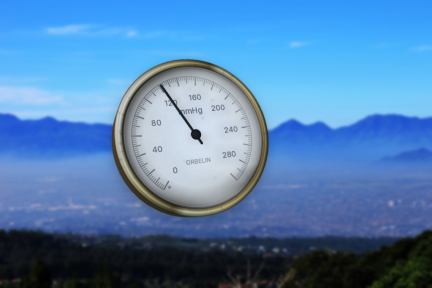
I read 120; mmHg
